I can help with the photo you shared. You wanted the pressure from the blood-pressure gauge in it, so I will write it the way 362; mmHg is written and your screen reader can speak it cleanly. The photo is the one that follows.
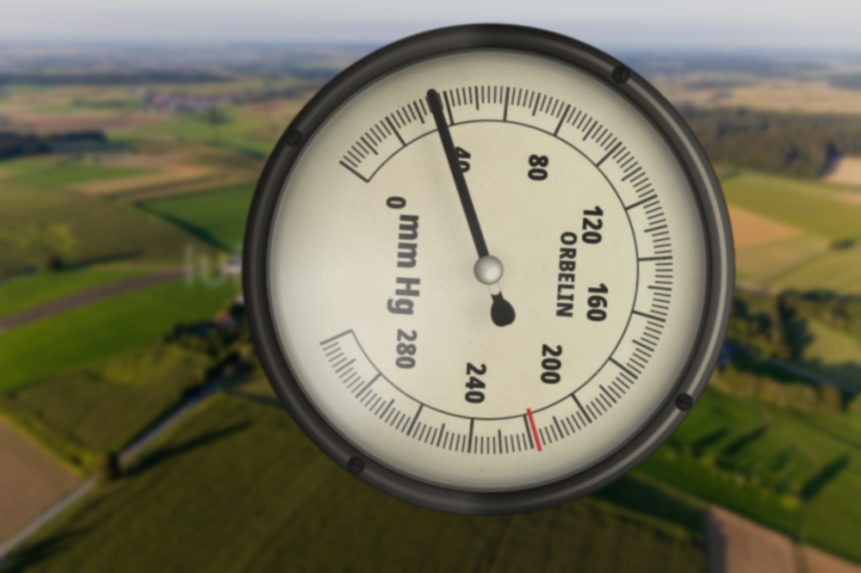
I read 36; mmHg
